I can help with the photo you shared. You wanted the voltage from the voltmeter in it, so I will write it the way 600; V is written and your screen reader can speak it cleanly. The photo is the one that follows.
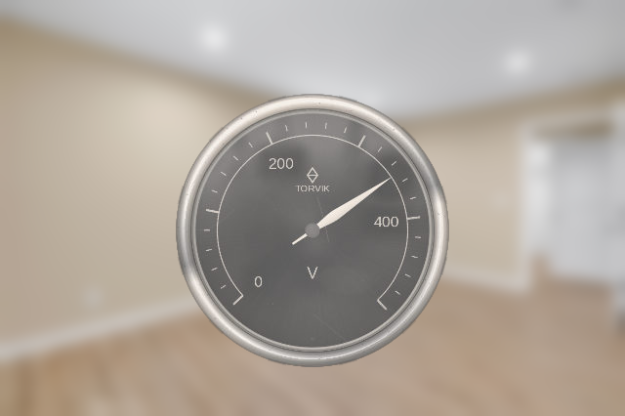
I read 350; V
